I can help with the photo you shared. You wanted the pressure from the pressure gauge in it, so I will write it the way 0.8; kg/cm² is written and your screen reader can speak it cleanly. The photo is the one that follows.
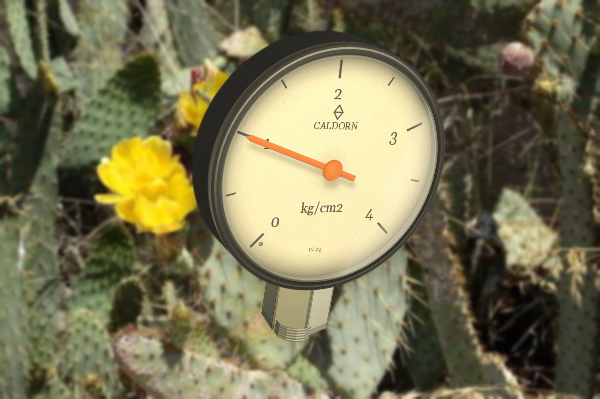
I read 1; kg/cm²
